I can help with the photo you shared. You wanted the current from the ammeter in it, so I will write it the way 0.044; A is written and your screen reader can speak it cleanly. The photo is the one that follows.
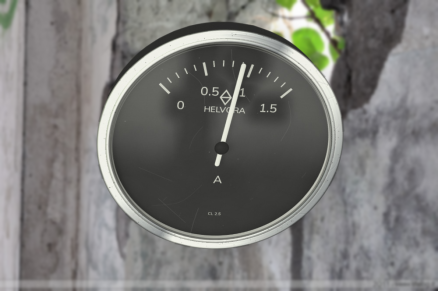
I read 0.9; A
